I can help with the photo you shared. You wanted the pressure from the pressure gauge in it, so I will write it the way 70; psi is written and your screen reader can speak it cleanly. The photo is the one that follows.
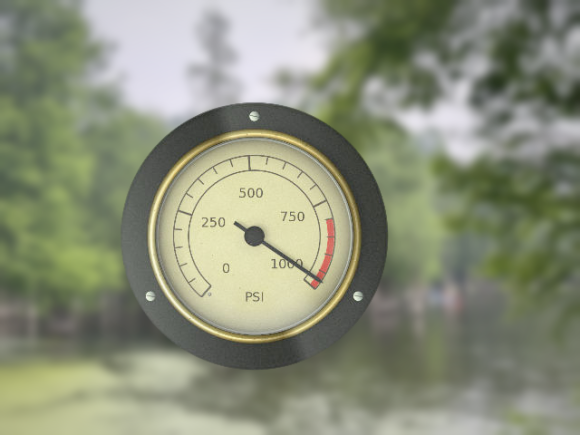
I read 975; psi
